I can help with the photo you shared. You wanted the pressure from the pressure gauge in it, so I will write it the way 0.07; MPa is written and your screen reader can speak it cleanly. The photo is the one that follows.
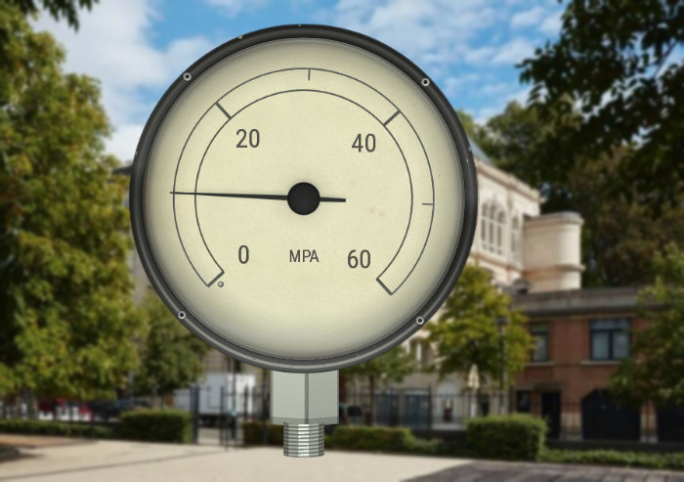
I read 10; MPa
